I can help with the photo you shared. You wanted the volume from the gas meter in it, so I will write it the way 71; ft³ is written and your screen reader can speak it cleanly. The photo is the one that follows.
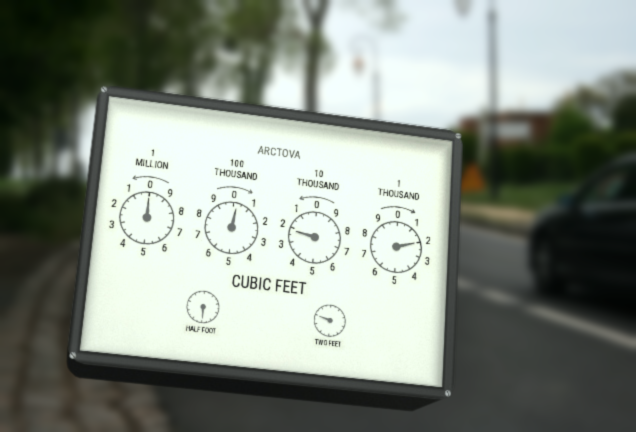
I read 2200; ft³
